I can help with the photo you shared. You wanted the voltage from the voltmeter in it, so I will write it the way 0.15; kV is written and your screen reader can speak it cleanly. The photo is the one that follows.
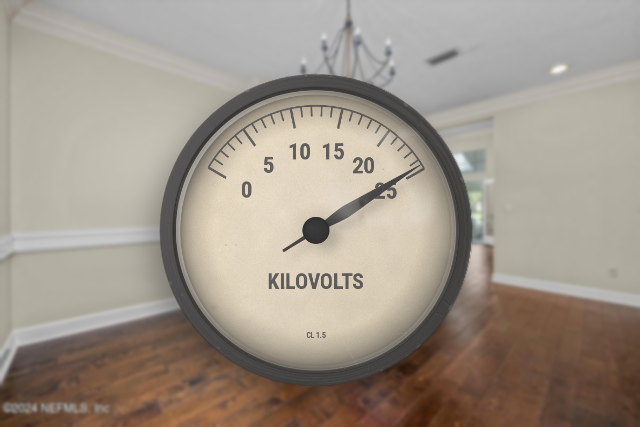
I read 24.5; kV
